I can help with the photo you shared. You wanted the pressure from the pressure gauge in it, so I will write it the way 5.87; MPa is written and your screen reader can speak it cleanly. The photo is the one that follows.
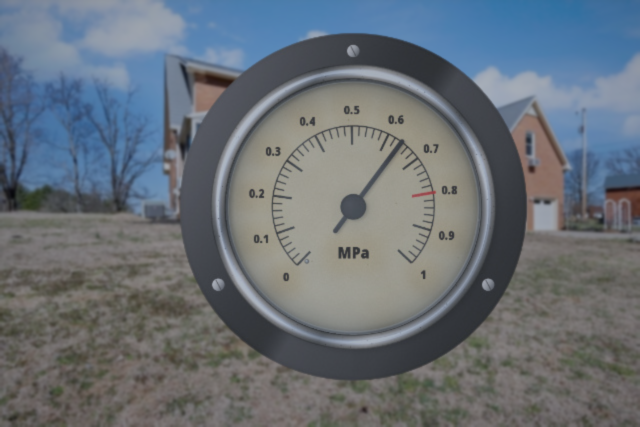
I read 0.64; MPa
